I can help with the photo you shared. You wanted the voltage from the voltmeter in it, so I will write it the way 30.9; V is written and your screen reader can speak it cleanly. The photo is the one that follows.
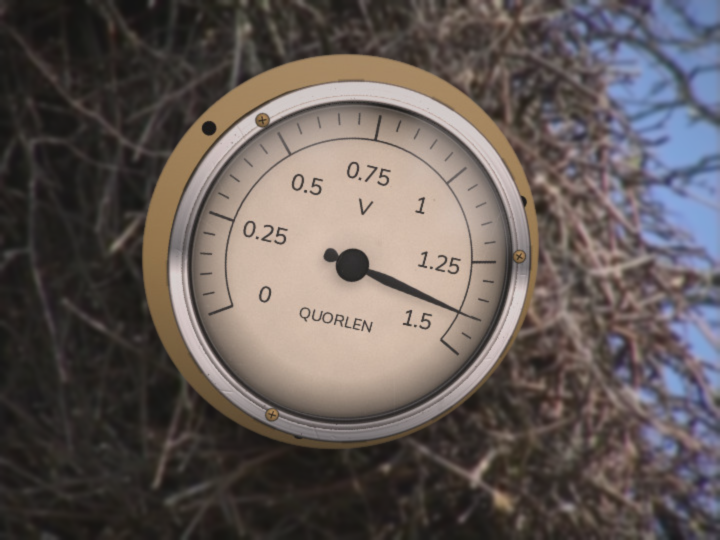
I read 1.4; V
